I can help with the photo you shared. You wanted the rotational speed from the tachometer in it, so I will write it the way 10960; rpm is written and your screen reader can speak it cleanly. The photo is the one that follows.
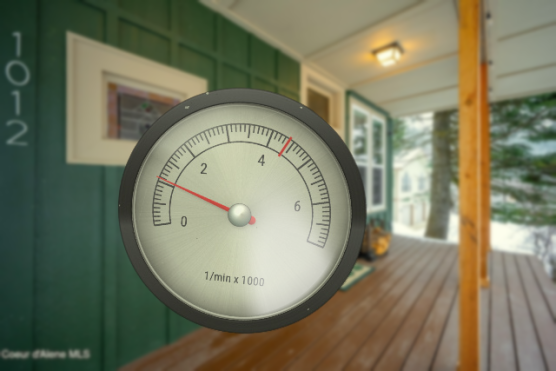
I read 1100; rpm
